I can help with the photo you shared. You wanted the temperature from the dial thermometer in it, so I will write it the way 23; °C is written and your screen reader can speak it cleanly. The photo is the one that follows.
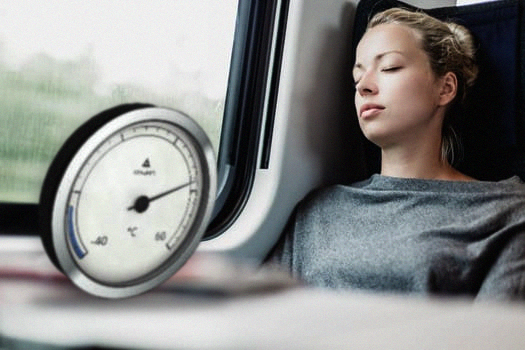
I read 36; °C
